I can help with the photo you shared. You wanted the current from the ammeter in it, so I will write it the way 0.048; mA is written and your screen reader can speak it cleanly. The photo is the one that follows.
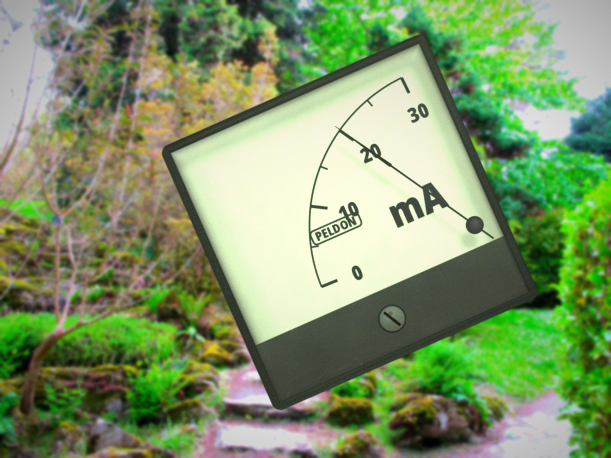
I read 20; mA
